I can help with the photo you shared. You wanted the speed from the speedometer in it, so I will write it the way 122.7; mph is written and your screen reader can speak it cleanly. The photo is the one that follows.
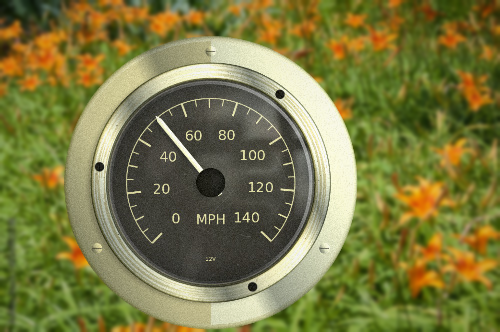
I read 50; mph
